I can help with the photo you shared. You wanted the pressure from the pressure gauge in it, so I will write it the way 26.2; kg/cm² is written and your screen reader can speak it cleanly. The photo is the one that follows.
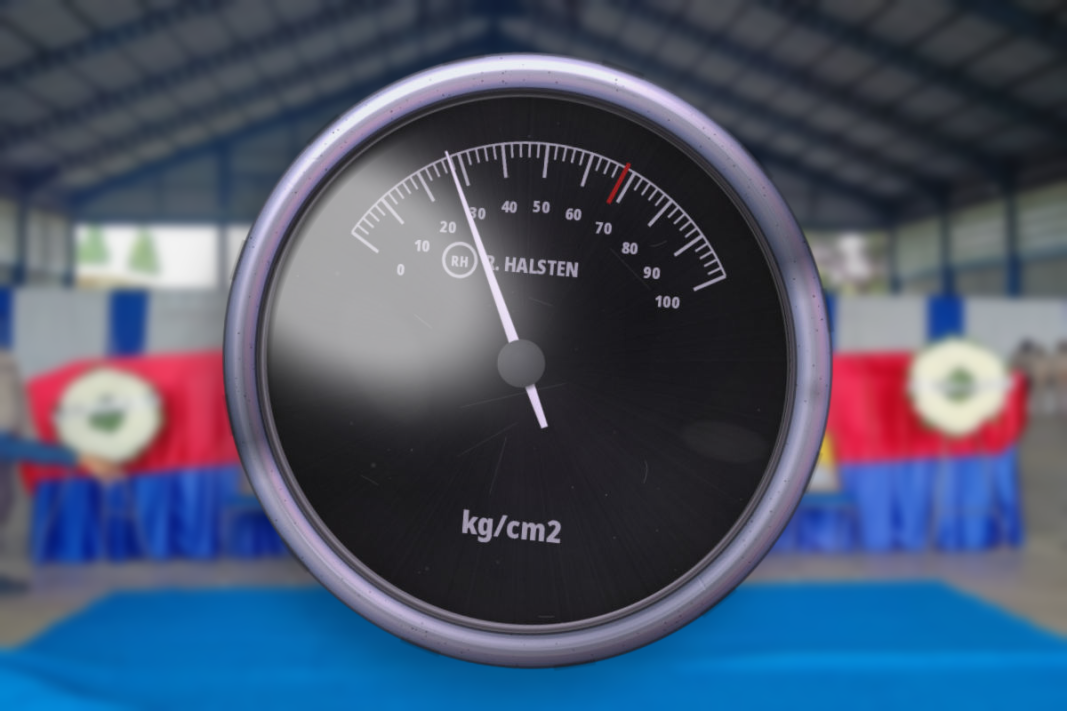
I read 28; kg/cm²
